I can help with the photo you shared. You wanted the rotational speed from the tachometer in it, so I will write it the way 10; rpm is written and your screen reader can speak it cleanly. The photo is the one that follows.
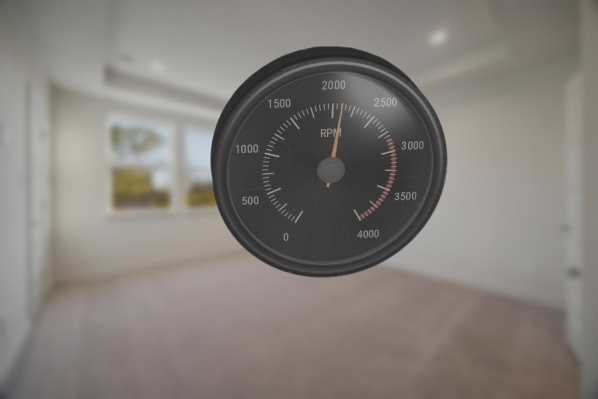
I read 2100; rpm
